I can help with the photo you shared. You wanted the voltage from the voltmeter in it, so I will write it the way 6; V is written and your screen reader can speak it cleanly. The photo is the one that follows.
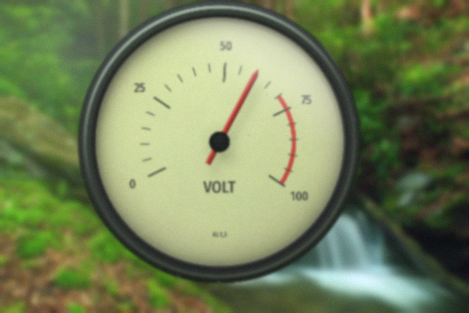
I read 60; V
